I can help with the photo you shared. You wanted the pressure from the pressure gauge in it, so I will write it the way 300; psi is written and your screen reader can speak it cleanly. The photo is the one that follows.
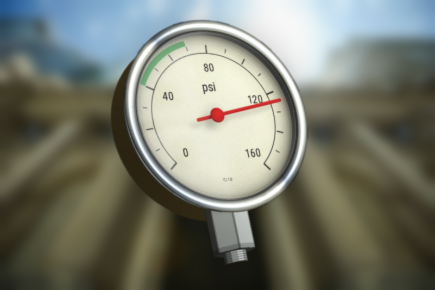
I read 125; psi
